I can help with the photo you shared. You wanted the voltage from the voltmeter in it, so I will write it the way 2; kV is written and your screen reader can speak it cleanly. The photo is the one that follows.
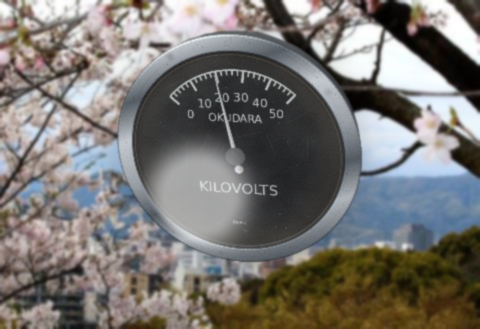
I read 20; kV
